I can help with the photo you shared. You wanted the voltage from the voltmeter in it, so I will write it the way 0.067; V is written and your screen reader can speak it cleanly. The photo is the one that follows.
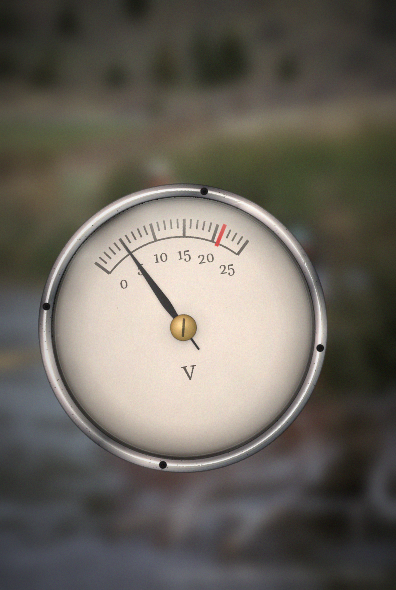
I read 5; V
